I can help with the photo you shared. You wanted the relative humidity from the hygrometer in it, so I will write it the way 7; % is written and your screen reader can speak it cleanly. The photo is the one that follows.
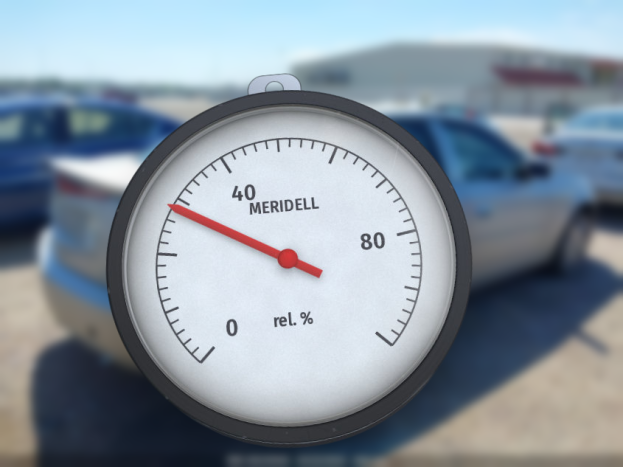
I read 28; %
